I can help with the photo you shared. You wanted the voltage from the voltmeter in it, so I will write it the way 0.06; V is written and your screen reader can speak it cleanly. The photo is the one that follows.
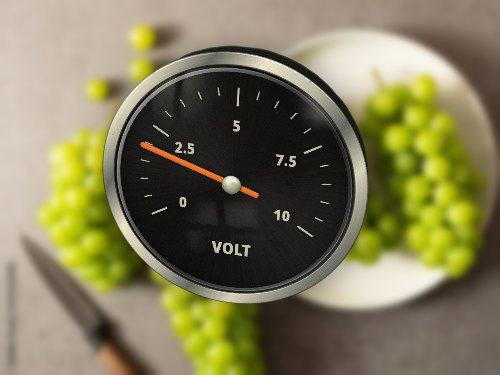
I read 2; V
